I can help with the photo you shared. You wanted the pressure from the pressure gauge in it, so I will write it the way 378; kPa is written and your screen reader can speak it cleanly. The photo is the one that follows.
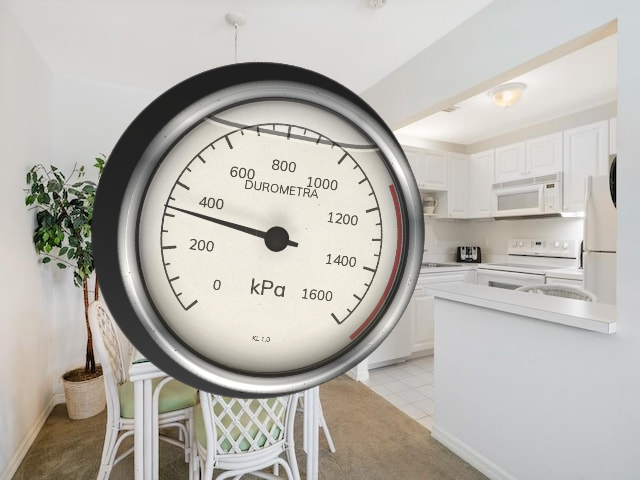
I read 325; kPa
